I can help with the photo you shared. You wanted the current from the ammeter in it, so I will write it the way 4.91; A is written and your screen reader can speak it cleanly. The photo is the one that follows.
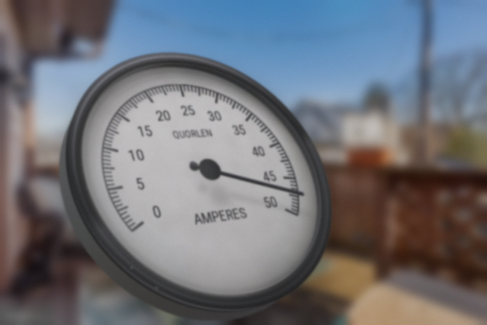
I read 47.5; A
